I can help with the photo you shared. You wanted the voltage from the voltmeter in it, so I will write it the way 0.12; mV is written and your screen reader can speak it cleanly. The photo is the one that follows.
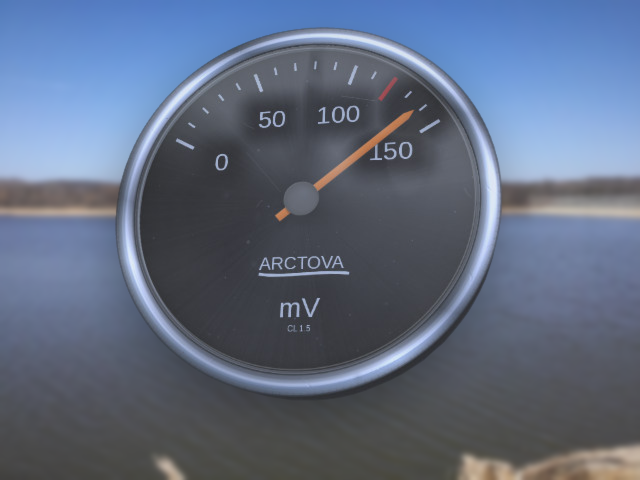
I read 140; mV
